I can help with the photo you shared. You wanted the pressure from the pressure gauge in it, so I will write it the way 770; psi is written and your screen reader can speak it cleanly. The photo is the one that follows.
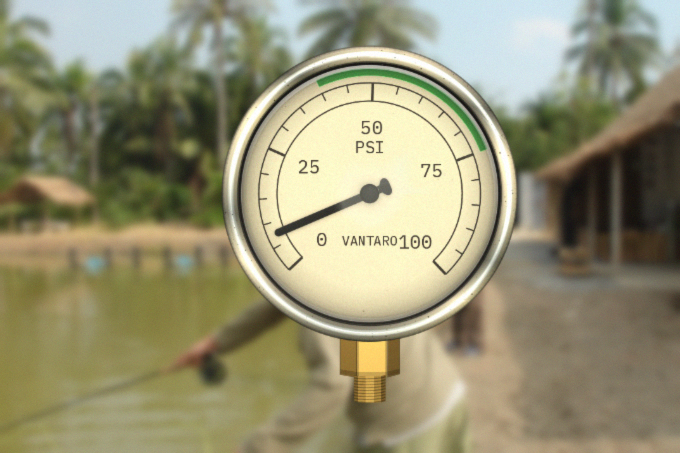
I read 7.5; psi
